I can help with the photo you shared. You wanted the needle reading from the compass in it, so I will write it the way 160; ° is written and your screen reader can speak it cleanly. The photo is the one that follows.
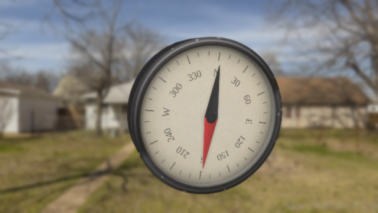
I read 180; °
